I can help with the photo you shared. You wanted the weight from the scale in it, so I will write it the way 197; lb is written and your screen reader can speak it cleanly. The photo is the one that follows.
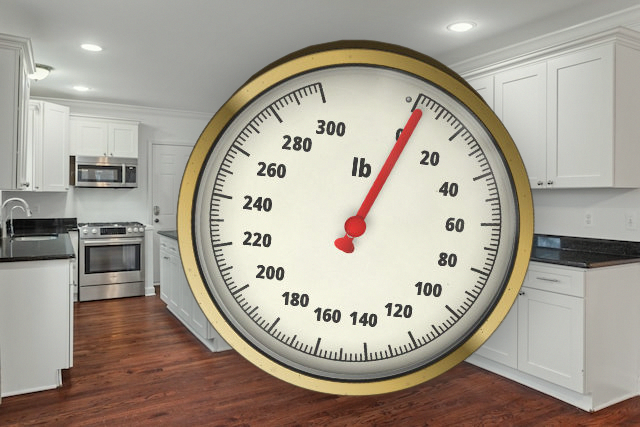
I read 2; lb
